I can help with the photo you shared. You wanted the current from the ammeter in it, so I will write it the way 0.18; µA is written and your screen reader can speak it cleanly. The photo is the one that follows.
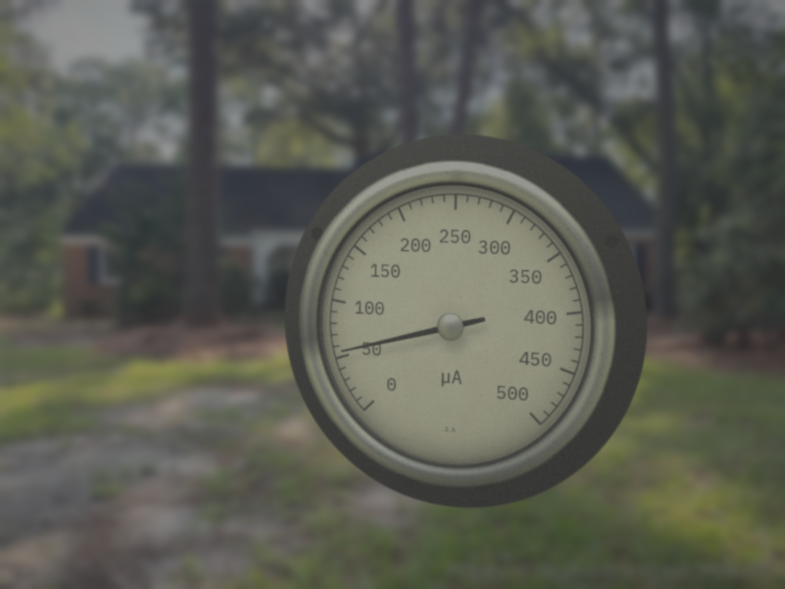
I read 55; µA
